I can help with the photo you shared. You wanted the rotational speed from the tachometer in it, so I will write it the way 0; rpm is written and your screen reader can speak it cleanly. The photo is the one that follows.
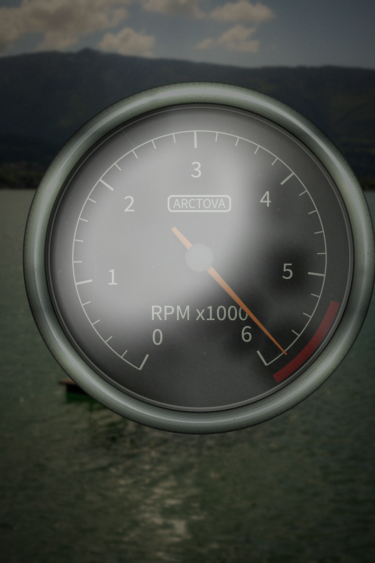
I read 5800; rpm
